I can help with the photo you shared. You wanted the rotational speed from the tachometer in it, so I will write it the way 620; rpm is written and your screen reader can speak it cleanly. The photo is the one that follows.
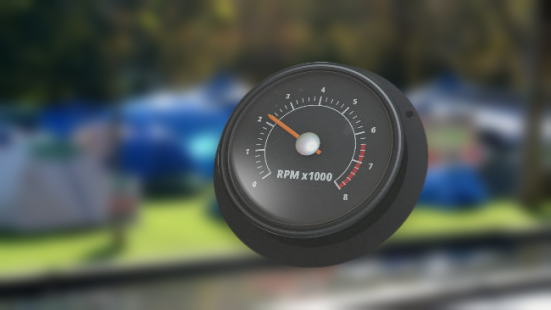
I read 2200; rpm
